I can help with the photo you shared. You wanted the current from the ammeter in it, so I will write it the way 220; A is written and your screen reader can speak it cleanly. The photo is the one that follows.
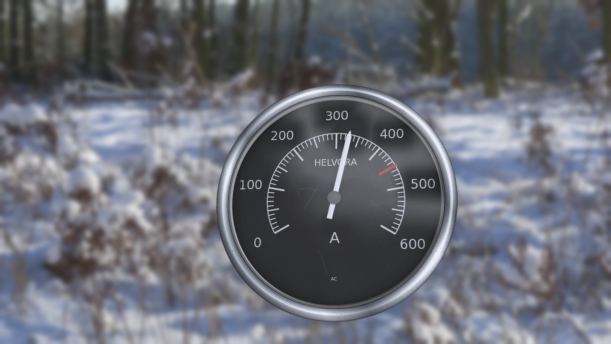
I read 330; A
